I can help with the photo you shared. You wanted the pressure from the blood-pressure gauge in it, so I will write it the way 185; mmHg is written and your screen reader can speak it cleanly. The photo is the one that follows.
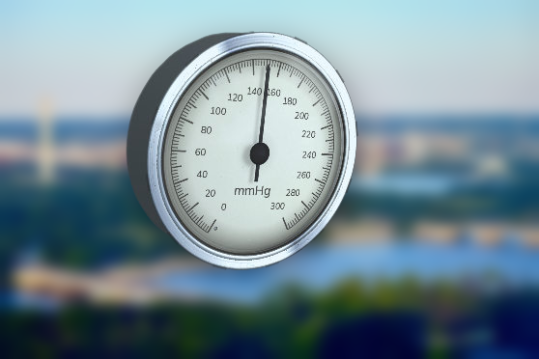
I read 150; mmHg
